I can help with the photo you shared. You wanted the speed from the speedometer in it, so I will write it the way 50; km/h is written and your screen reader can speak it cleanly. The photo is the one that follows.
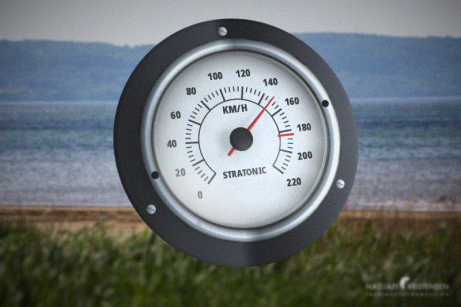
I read 148; km/h
